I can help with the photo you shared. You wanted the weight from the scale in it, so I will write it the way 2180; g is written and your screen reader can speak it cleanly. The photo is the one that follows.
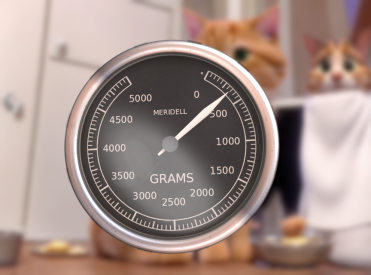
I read 350; g
